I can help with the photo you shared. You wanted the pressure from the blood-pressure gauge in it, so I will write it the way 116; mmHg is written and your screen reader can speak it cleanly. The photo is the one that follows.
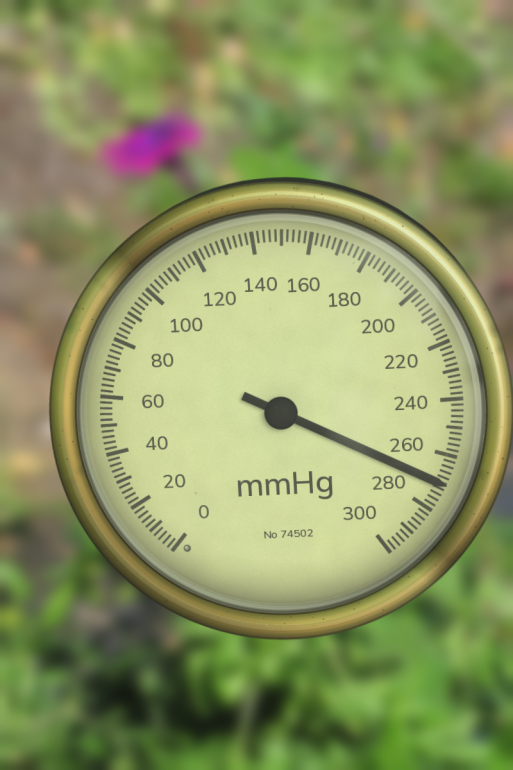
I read 270; mmHg
